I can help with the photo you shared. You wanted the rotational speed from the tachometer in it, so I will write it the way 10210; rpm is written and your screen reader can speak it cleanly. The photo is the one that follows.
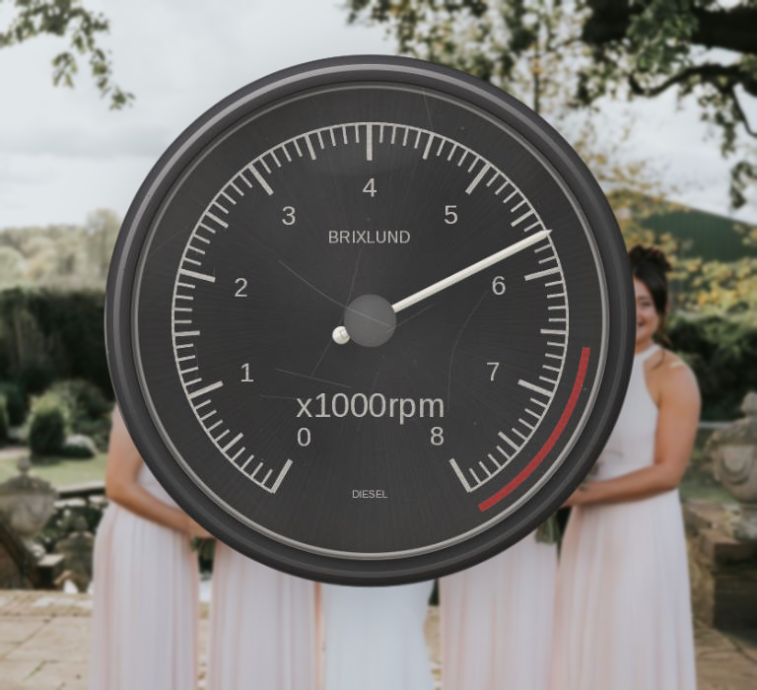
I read 5700; rpm
